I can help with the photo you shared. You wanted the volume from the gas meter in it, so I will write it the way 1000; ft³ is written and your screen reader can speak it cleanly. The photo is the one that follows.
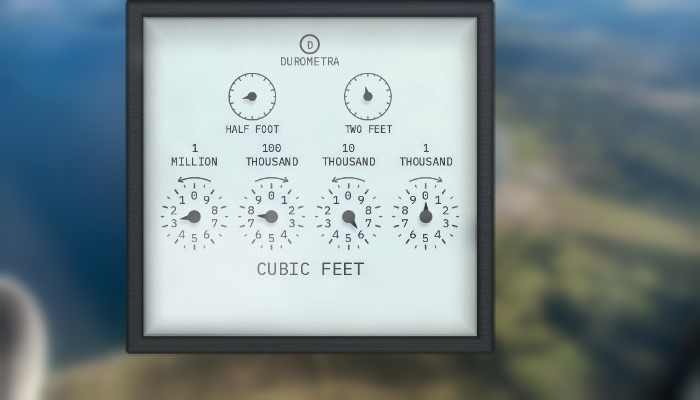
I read 276000; ft³
